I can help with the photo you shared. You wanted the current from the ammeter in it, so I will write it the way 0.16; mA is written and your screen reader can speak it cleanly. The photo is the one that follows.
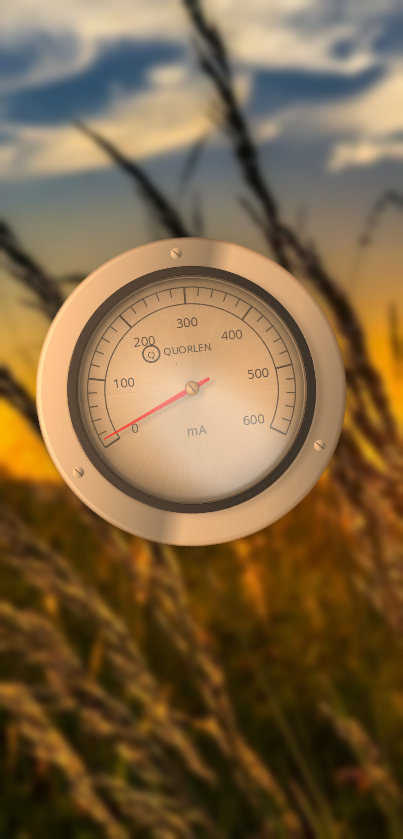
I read 10; mA
